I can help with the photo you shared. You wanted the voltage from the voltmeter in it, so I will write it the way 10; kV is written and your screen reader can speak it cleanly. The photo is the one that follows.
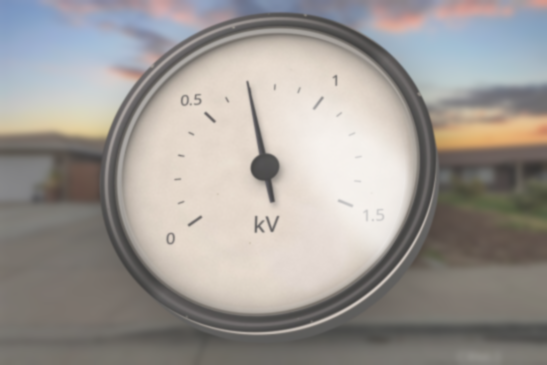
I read 0.7; kV
